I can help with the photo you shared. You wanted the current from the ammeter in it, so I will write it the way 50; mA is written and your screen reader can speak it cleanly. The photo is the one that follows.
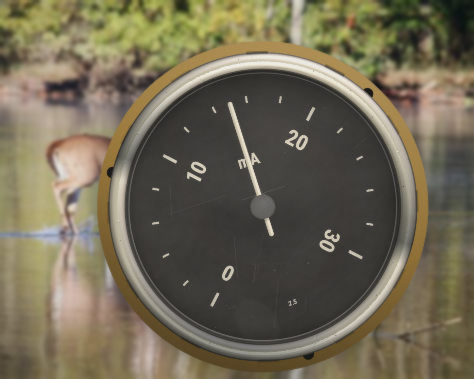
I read 15; mA
